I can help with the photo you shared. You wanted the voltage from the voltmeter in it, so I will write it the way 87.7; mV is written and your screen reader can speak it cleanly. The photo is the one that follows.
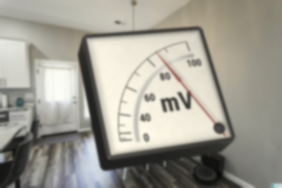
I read 85; mV
